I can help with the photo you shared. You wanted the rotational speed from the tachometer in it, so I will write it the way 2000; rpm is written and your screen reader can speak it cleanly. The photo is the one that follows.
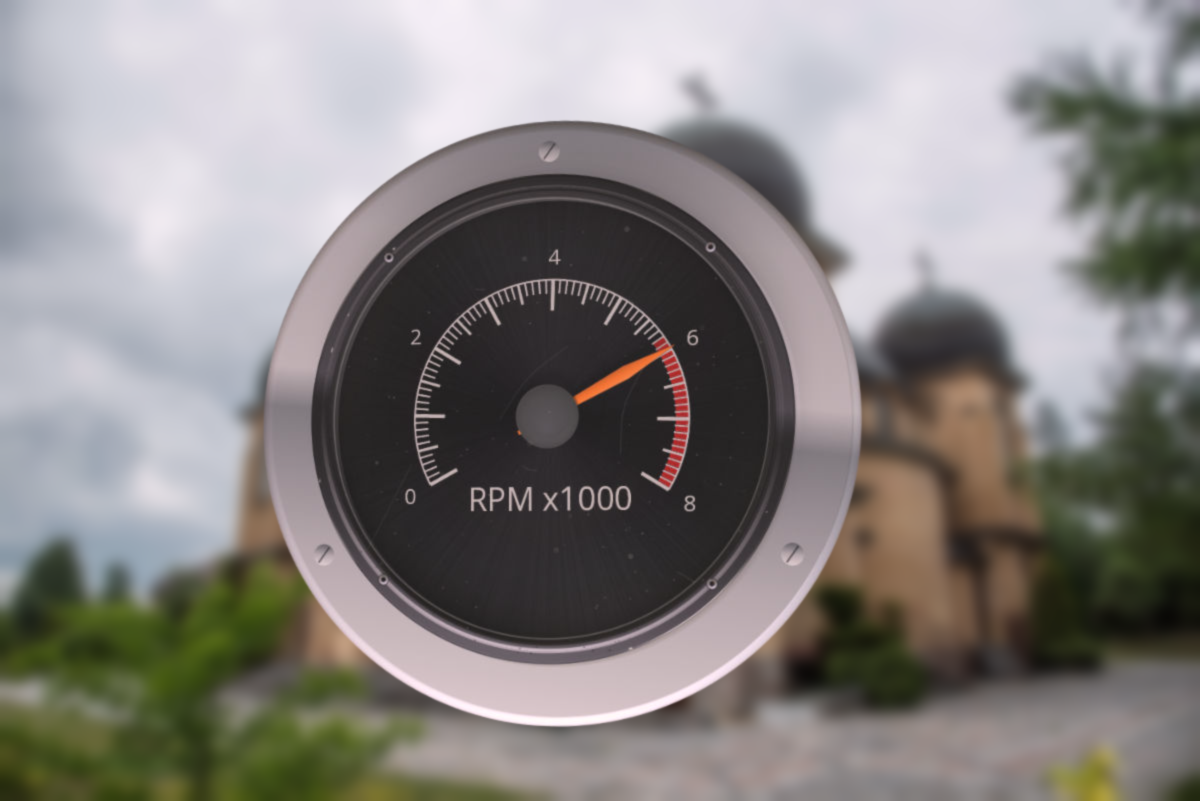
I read 6000; rpm
